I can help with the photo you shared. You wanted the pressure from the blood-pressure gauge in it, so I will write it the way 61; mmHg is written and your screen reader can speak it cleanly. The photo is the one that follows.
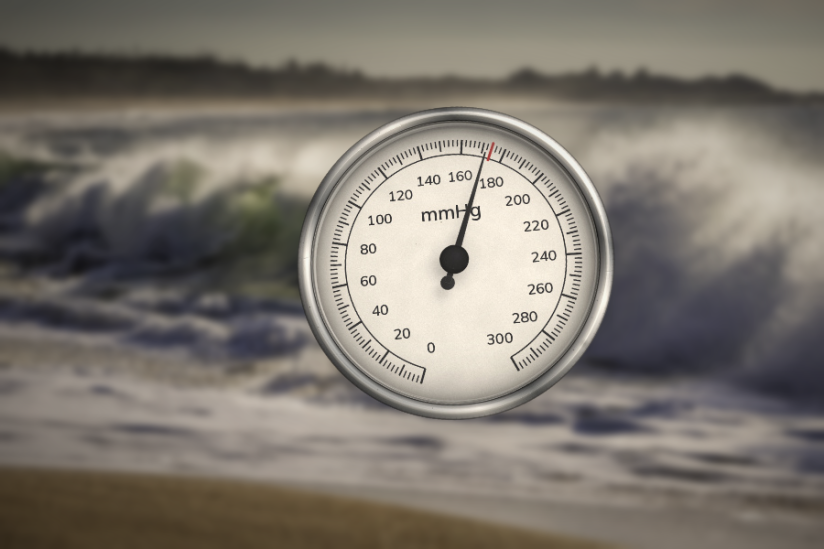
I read 172; mmHg
